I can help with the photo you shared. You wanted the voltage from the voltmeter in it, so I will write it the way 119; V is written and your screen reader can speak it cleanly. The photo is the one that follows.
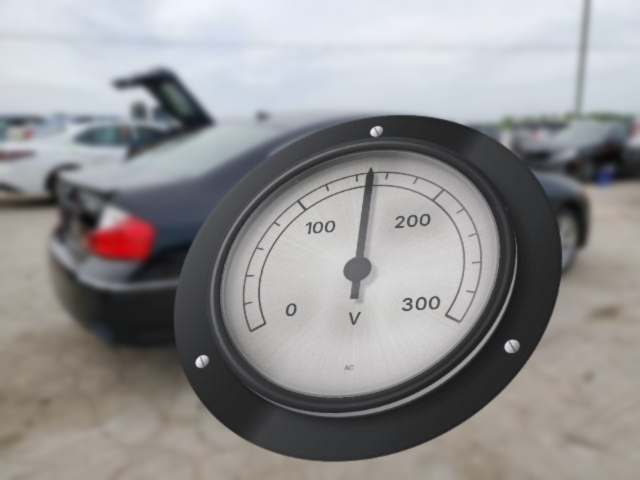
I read 150; V
